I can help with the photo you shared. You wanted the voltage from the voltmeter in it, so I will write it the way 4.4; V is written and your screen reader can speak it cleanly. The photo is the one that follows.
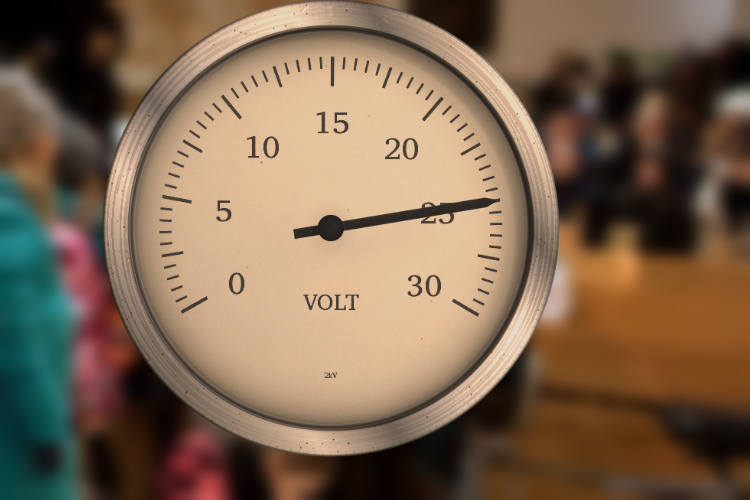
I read 25; V
